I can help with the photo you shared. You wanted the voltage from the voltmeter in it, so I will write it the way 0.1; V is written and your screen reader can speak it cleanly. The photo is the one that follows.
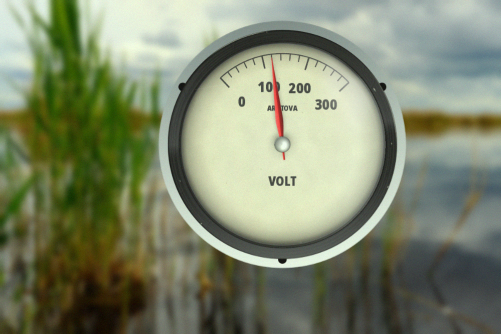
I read 120; V
